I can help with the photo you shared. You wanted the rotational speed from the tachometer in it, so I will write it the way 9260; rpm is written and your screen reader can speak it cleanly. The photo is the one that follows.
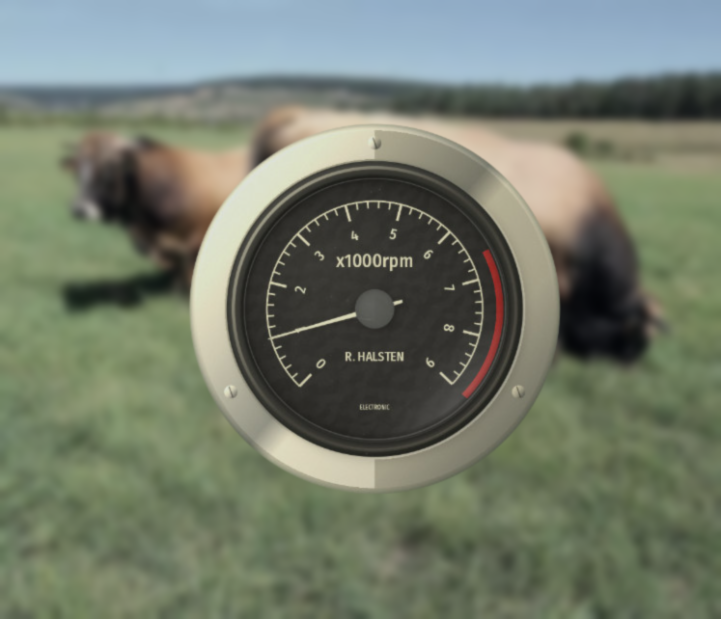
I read 1000; rpm
